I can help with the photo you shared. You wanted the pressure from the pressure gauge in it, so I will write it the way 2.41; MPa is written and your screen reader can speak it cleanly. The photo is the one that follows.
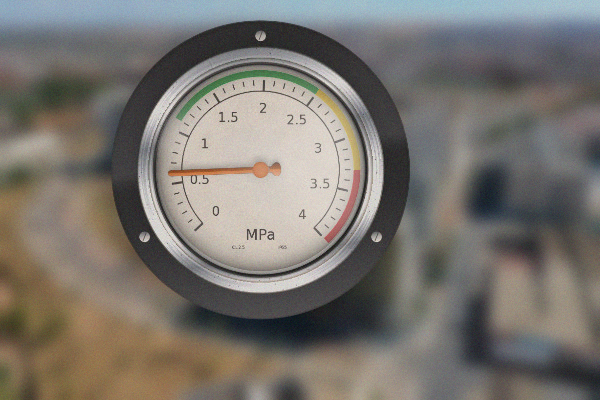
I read 0.6; MPa
